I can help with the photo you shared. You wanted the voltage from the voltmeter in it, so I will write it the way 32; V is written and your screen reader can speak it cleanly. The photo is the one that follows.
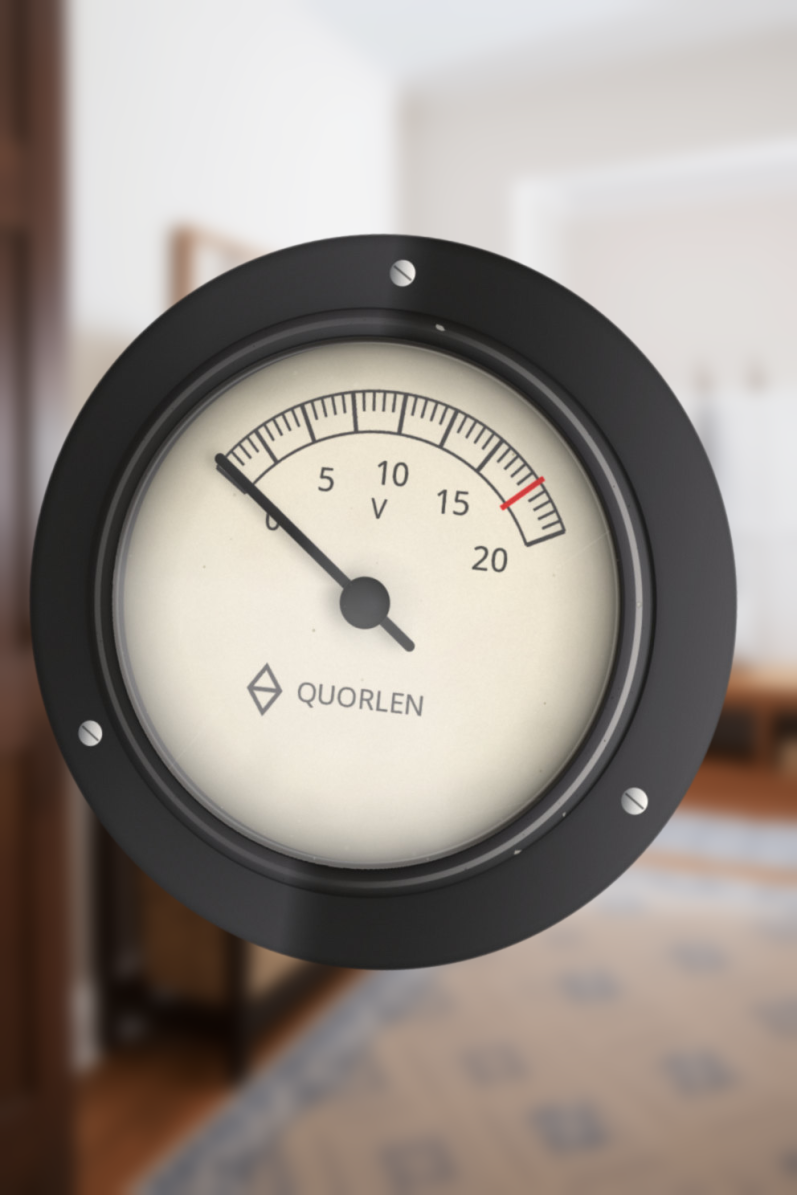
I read 0.5; V
